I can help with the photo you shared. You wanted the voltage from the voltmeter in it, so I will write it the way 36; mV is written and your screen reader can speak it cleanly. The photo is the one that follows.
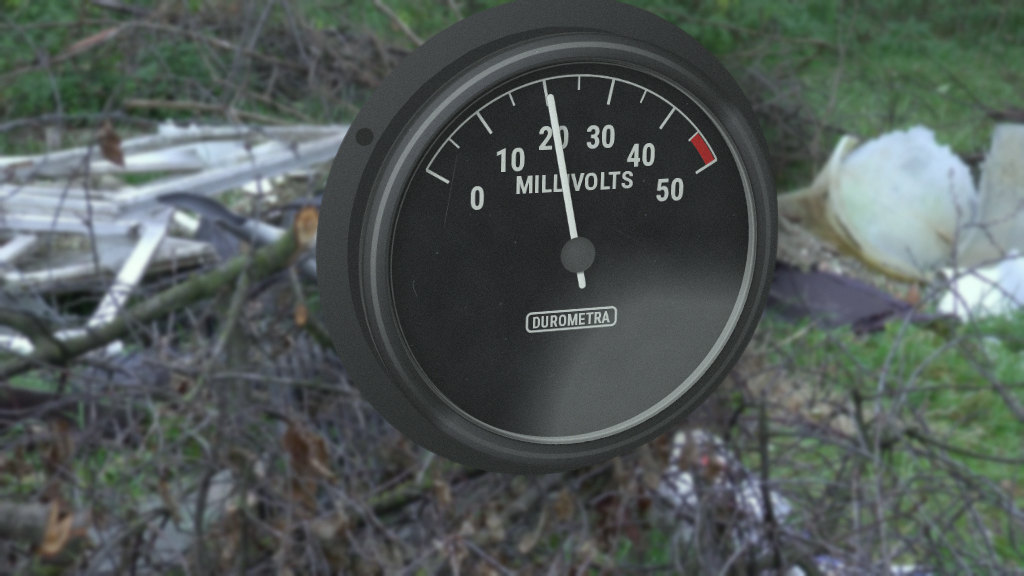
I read 20; mV
